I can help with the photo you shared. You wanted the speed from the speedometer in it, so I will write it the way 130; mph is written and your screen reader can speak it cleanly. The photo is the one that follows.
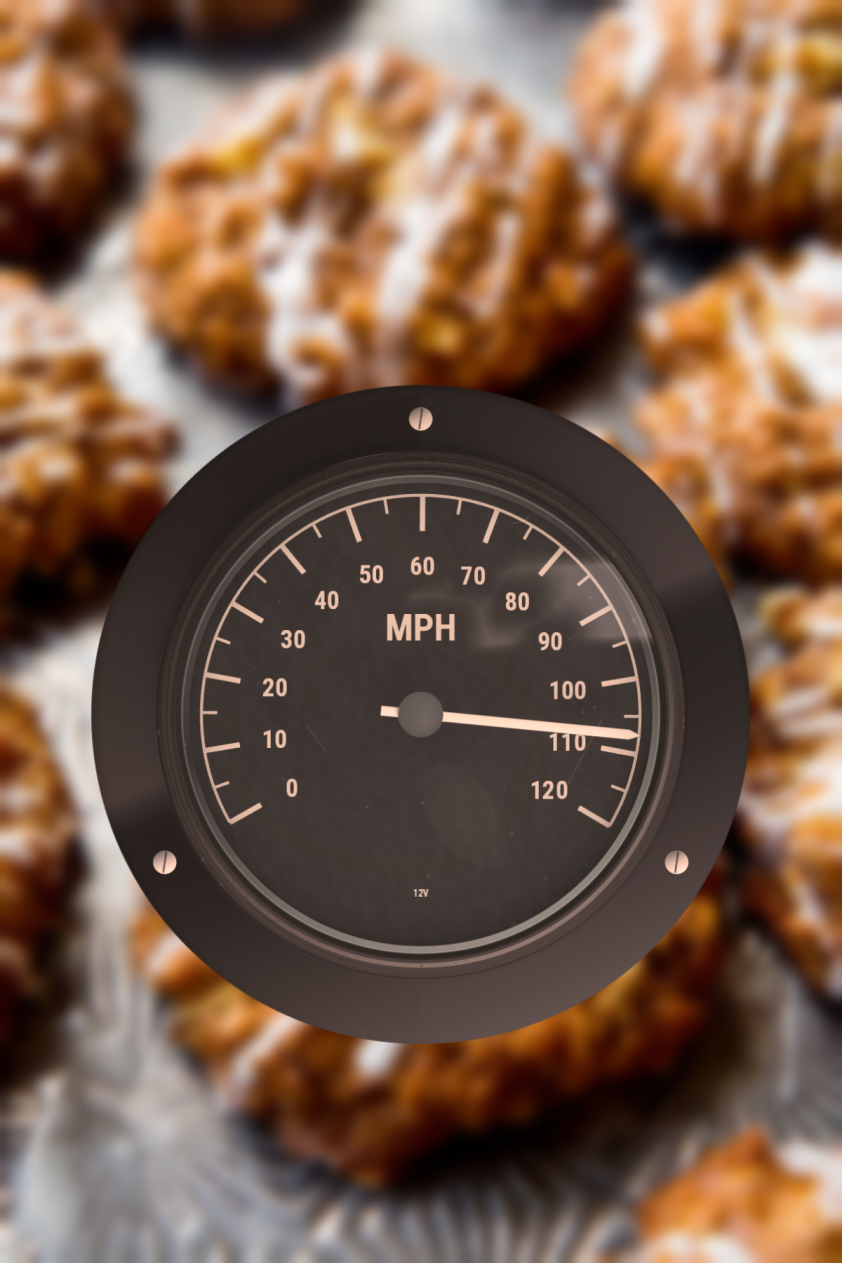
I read 107.5; mph
